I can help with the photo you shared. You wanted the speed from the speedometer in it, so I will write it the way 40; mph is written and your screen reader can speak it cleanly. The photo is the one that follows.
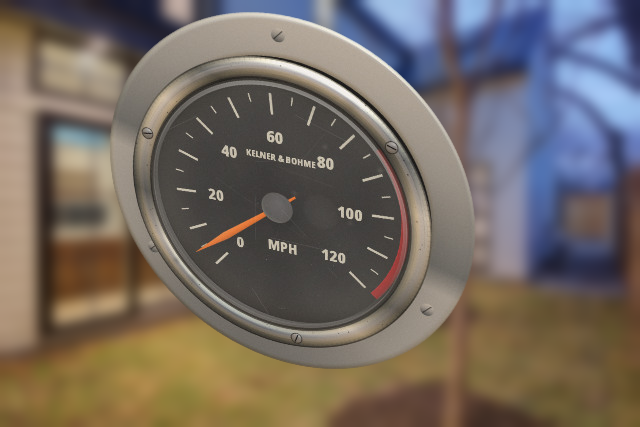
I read 5; mph
